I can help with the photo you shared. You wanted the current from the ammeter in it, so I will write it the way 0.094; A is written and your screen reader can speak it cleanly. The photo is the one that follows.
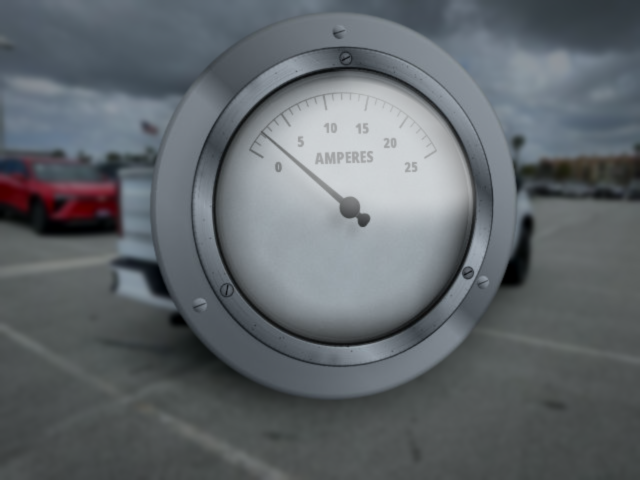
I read 2; A
